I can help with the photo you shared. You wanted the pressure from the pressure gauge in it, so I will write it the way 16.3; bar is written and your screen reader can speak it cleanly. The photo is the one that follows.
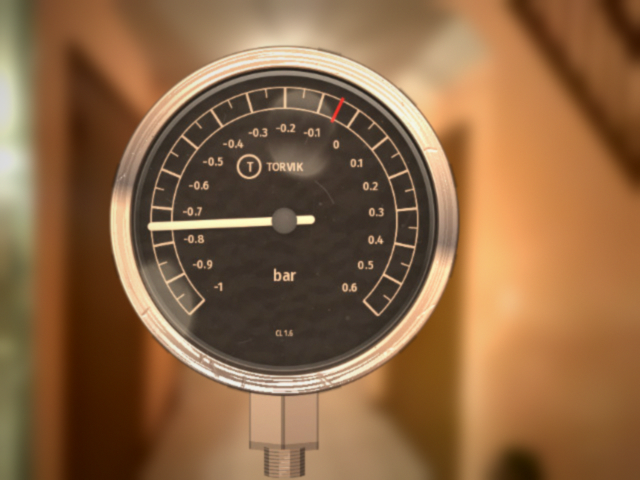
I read -0.75; bar
